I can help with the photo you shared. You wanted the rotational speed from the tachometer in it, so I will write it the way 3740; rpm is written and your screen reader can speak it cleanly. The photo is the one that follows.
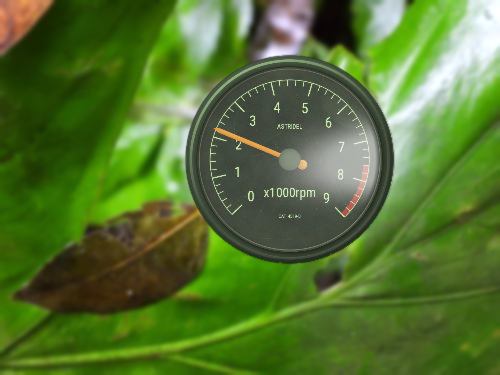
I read 2200; rpm
